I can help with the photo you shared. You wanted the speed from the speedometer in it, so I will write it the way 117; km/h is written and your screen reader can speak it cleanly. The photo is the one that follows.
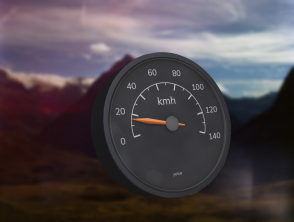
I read 15; km/h
